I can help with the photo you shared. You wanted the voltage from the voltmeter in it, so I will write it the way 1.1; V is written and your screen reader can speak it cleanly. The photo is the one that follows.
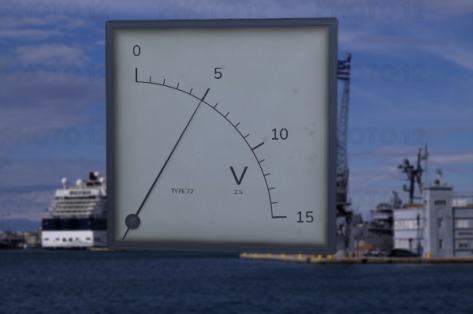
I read 5; V
